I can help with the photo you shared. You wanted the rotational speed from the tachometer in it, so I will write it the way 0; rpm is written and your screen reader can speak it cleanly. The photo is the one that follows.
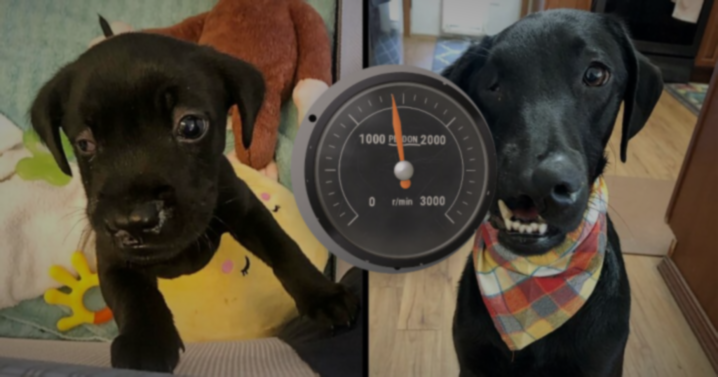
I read 1400; rpm
